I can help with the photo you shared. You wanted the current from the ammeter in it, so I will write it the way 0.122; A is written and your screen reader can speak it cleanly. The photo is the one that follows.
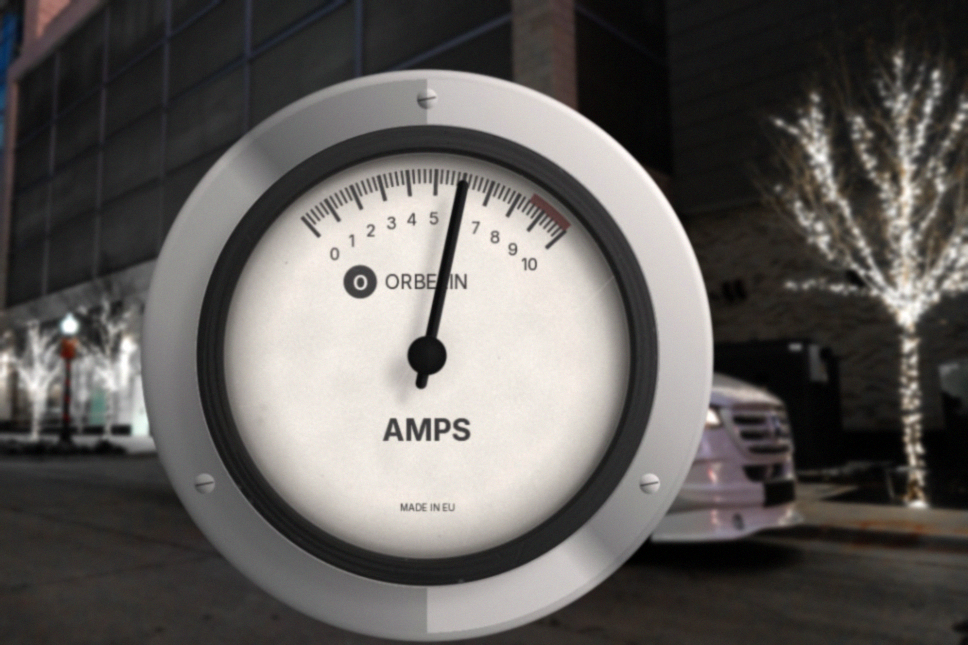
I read 6; A
